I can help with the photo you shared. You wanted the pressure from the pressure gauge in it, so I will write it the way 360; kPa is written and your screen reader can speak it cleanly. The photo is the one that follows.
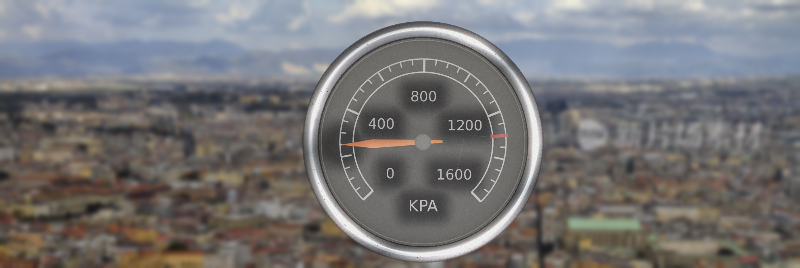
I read 250; kPa
